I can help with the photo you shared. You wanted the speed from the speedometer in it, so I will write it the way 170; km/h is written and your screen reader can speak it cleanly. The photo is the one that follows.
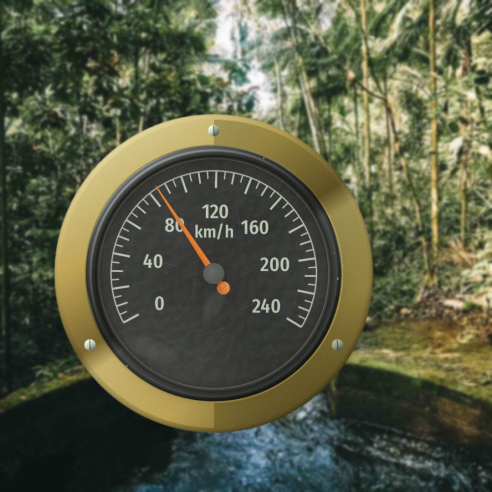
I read 85; km/h
